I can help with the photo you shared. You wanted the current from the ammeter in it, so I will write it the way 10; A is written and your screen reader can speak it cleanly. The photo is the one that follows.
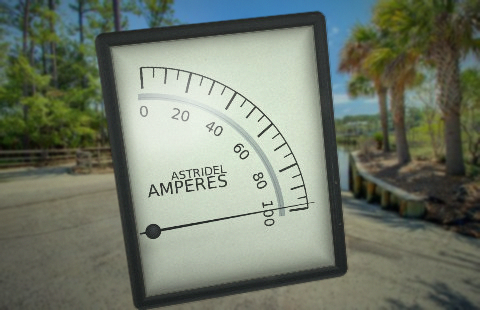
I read 97.5; A
